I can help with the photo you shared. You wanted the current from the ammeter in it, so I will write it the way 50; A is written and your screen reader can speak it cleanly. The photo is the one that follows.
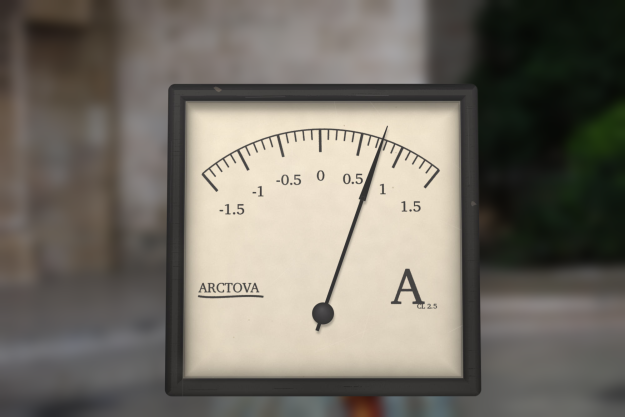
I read 0.75; A
